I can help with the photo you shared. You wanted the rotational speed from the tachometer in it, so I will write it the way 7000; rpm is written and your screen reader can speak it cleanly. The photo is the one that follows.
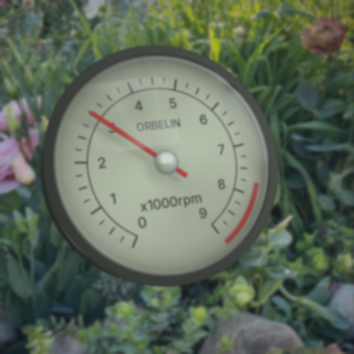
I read 3000; rpm
